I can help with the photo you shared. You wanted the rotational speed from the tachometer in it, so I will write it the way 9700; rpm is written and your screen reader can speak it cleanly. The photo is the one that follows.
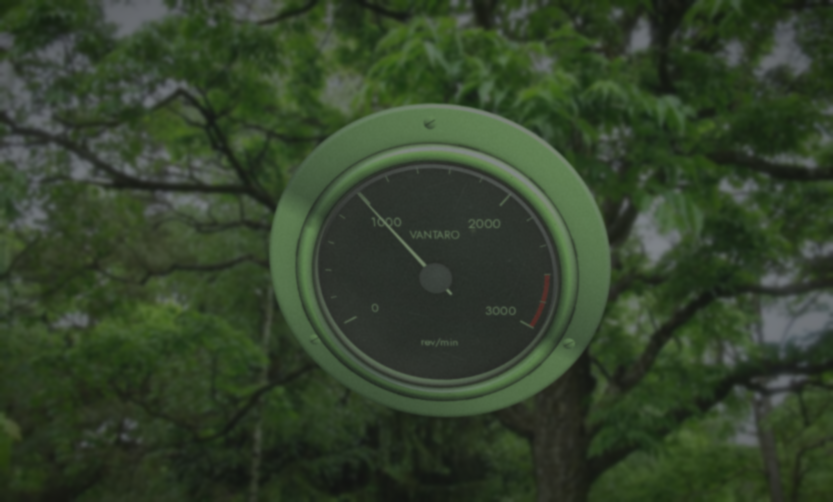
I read 1000; rpm
